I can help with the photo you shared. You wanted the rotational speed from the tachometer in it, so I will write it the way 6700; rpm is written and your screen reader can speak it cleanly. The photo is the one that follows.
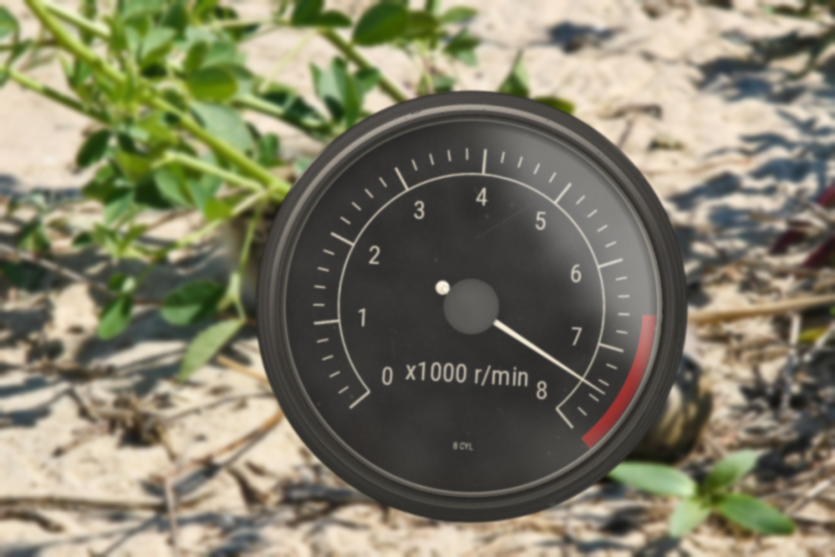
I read 7500; rpm
